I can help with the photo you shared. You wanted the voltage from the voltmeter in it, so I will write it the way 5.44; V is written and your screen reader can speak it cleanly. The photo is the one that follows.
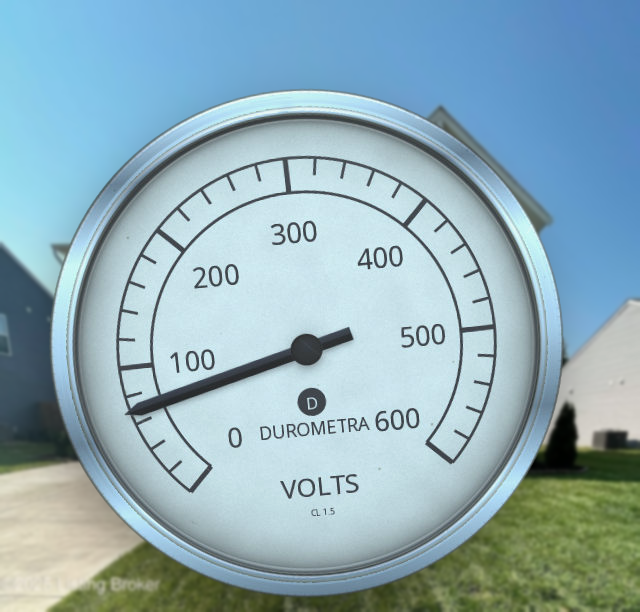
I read 70; V
